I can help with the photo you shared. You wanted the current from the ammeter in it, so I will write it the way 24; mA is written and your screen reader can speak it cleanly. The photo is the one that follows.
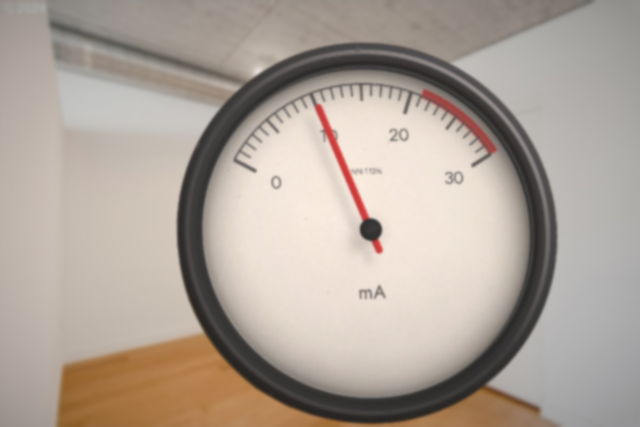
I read 10; mA
